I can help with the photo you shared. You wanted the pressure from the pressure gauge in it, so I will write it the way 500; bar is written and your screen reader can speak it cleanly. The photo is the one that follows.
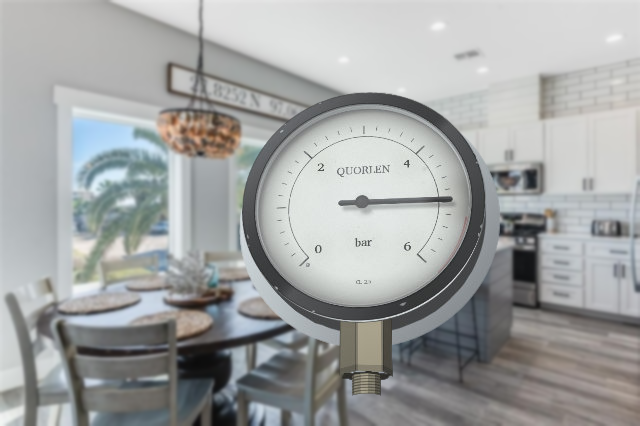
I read 5; bar
